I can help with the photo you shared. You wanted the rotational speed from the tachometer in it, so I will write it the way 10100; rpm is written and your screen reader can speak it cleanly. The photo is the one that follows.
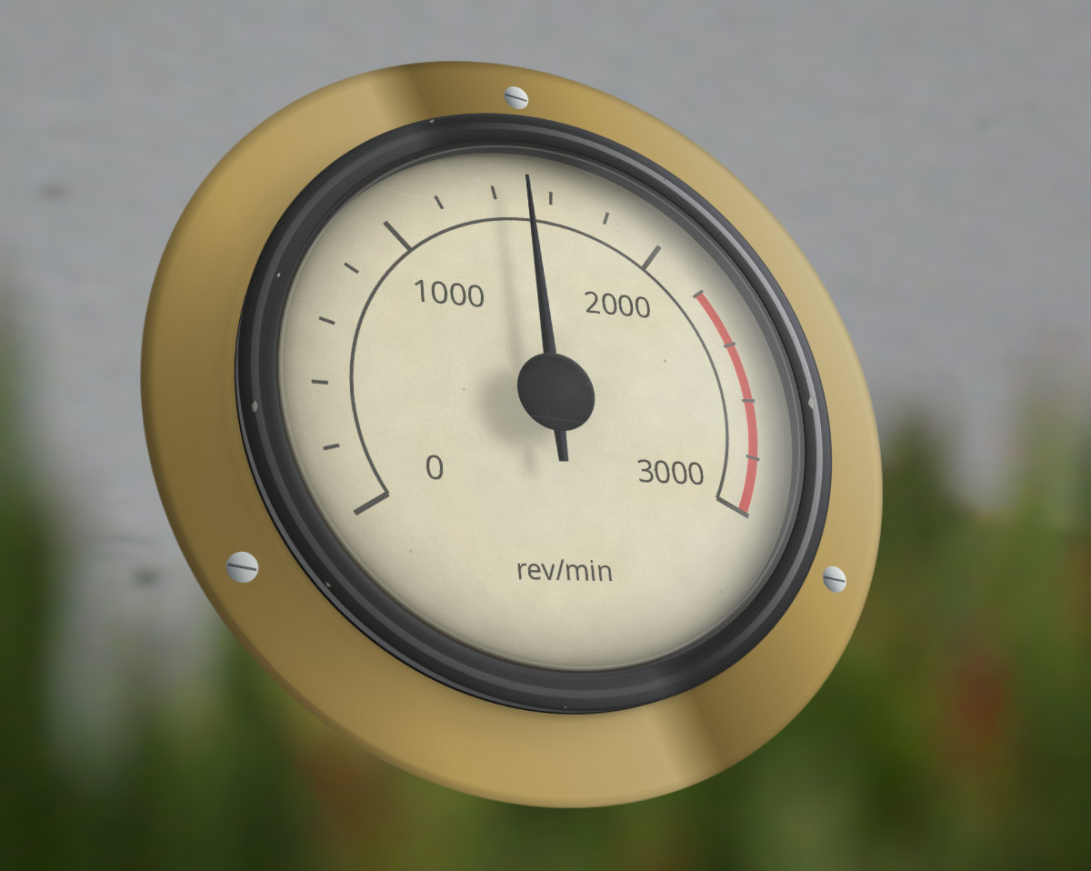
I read 1500; rpm
